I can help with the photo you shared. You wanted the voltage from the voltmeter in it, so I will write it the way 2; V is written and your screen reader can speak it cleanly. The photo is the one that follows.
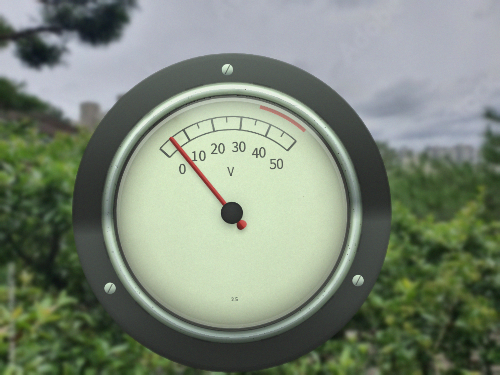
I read 5; V
